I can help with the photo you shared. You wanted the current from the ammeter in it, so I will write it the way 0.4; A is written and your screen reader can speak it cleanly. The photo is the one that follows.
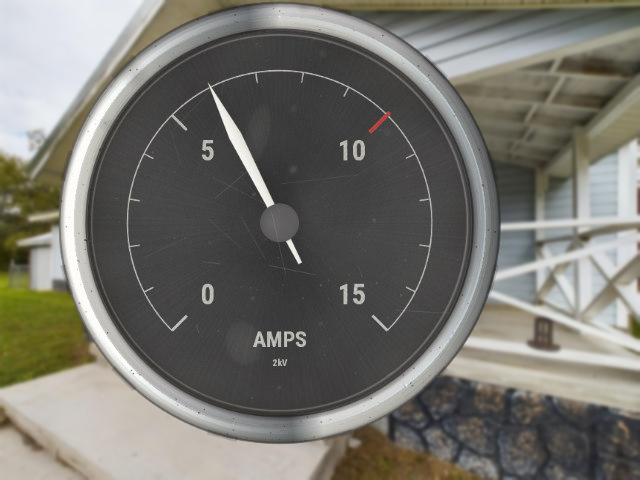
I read 6; A
